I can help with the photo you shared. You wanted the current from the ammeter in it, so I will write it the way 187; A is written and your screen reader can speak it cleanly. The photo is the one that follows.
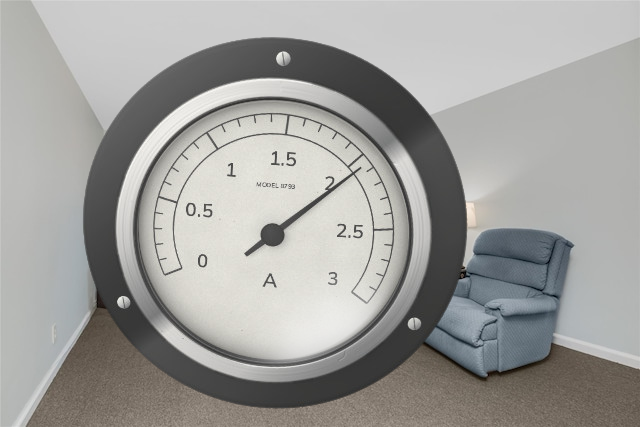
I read 2.05; A
